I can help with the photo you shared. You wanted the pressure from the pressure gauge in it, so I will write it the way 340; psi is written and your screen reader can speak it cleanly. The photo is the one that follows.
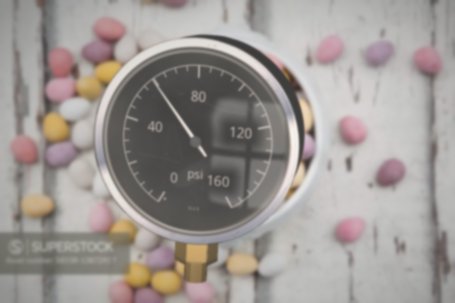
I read 60; psi
